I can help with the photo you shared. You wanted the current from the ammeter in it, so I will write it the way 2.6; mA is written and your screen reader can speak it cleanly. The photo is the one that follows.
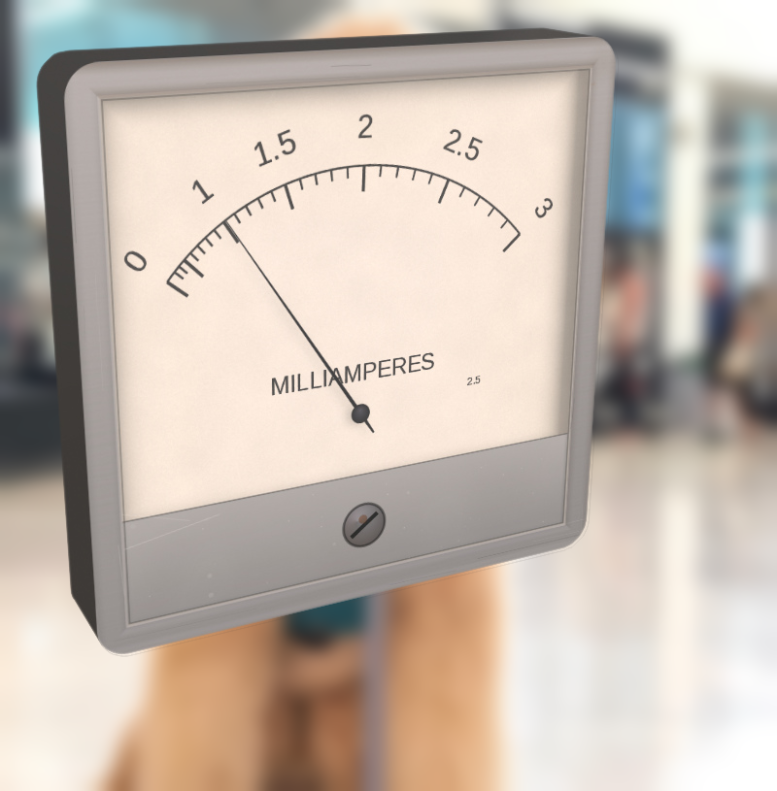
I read 1; mA
